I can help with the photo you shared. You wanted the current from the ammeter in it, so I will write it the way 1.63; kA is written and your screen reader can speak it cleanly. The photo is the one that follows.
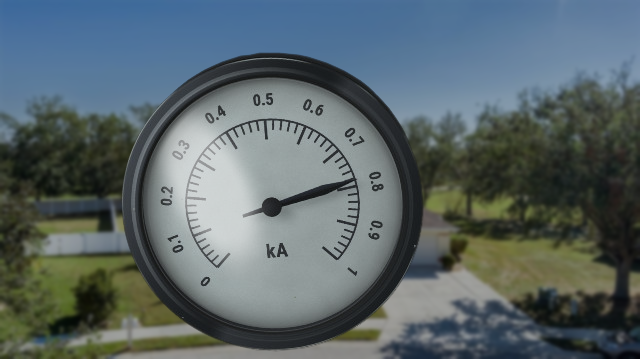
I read 0.78; kA
